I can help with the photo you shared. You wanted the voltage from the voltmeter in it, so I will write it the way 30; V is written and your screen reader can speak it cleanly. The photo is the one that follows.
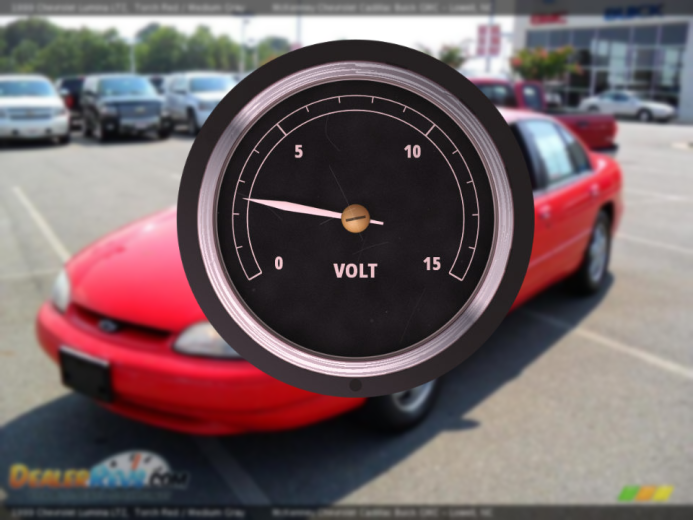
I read 2.5; V
